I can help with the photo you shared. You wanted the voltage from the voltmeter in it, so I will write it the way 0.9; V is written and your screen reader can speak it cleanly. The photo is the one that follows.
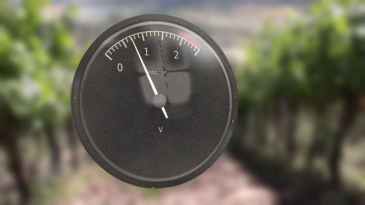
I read 0.7; V
